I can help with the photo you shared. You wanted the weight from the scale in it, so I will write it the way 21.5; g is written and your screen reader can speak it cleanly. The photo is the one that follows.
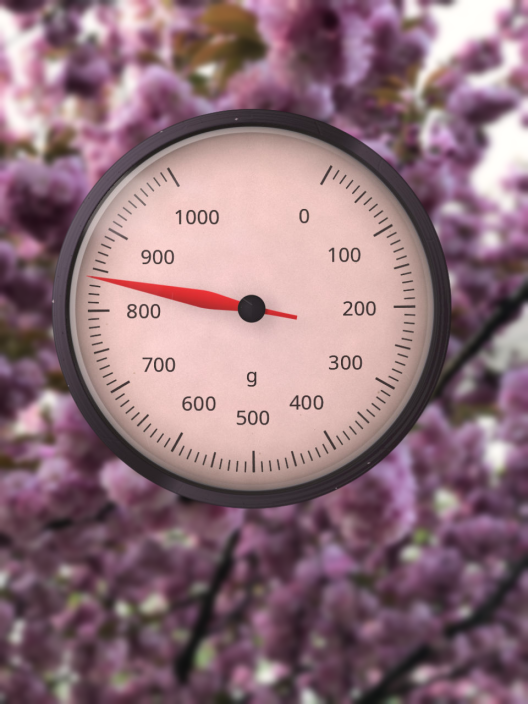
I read 840; g
